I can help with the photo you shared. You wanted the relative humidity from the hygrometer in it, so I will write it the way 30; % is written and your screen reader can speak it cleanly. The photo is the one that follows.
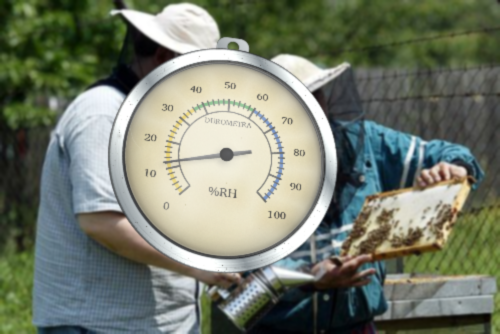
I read 12; %
